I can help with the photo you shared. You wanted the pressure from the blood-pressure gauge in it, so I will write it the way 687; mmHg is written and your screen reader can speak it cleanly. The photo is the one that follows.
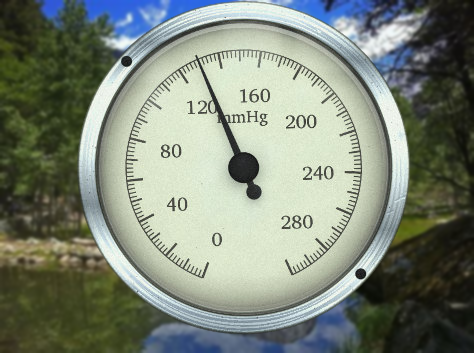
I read 130; mmHg
